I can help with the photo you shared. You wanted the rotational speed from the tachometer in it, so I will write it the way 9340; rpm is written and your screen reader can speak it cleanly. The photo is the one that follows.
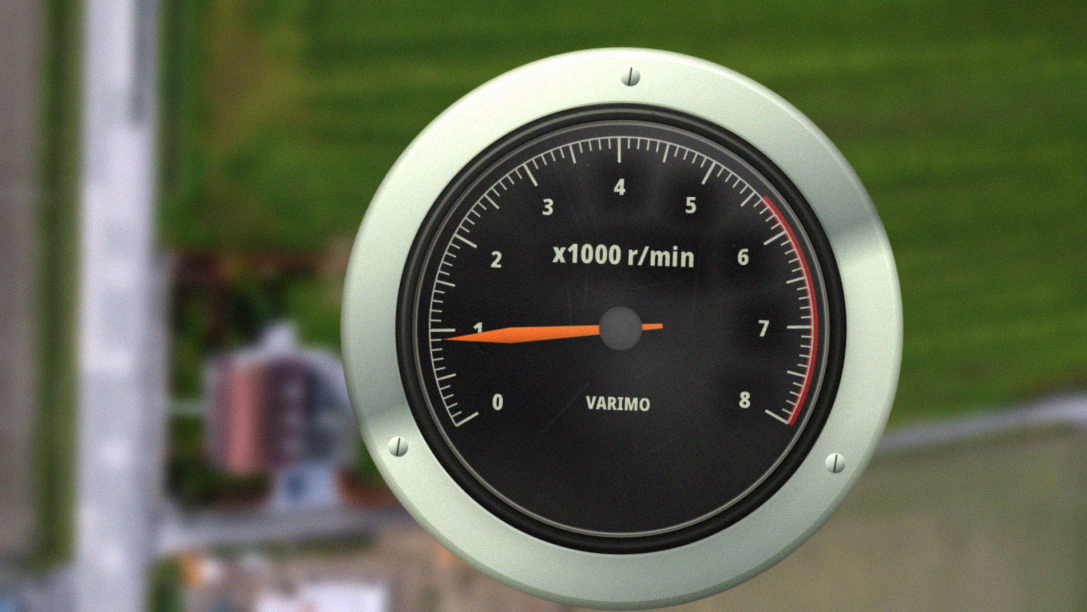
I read 900; rpm
